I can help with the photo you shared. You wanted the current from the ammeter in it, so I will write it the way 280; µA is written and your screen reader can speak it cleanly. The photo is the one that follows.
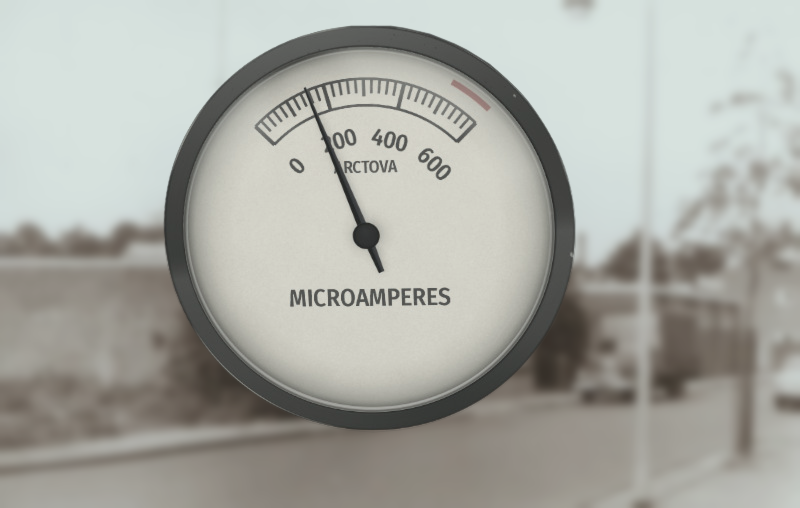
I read 160; µA
